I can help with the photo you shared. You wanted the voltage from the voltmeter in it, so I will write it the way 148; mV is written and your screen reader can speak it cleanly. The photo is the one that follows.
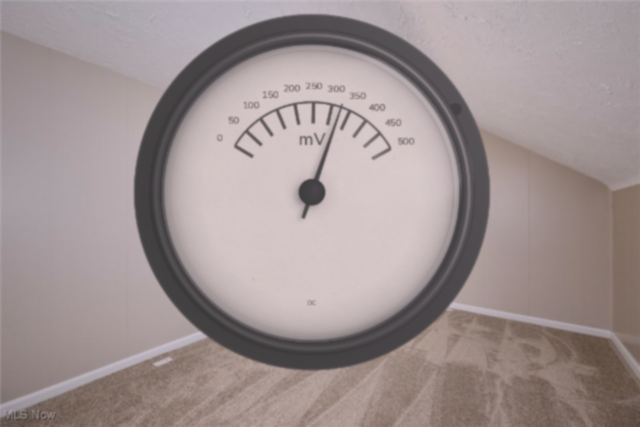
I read 325; mV
